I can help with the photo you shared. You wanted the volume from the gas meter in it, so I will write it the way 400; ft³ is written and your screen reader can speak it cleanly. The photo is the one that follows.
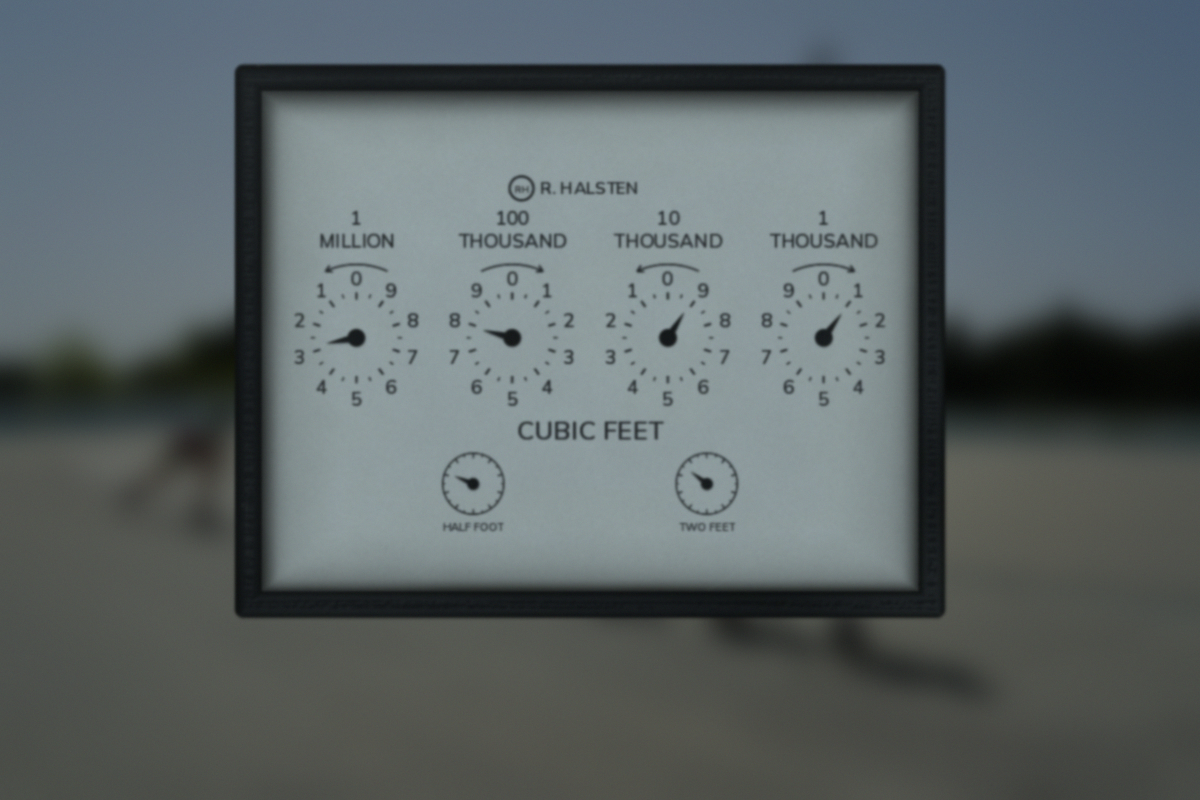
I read 279100; ft³
